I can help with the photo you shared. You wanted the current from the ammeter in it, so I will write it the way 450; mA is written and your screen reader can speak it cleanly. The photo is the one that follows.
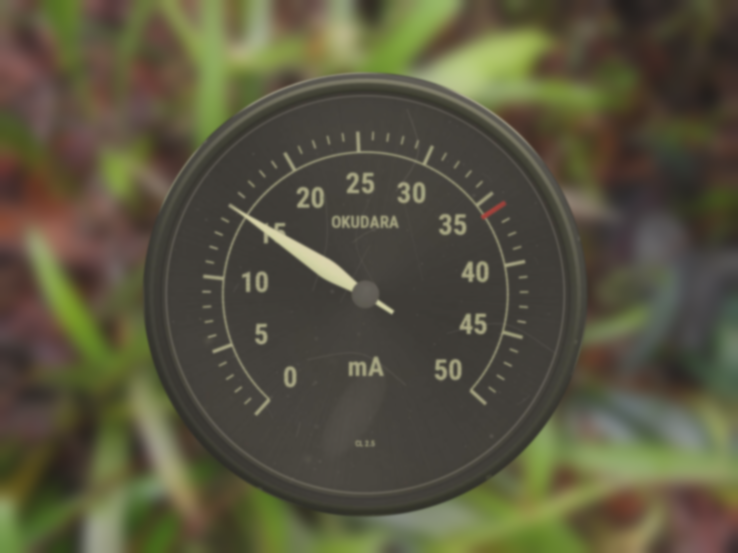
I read 15; mA
